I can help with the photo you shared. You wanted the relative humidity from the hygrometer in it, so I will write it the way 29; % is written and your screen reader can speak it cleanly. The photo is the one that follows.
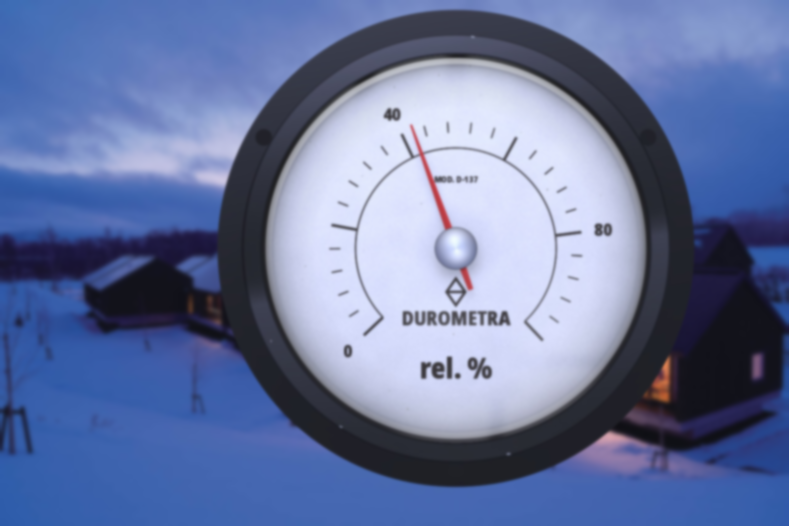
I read 42; %
